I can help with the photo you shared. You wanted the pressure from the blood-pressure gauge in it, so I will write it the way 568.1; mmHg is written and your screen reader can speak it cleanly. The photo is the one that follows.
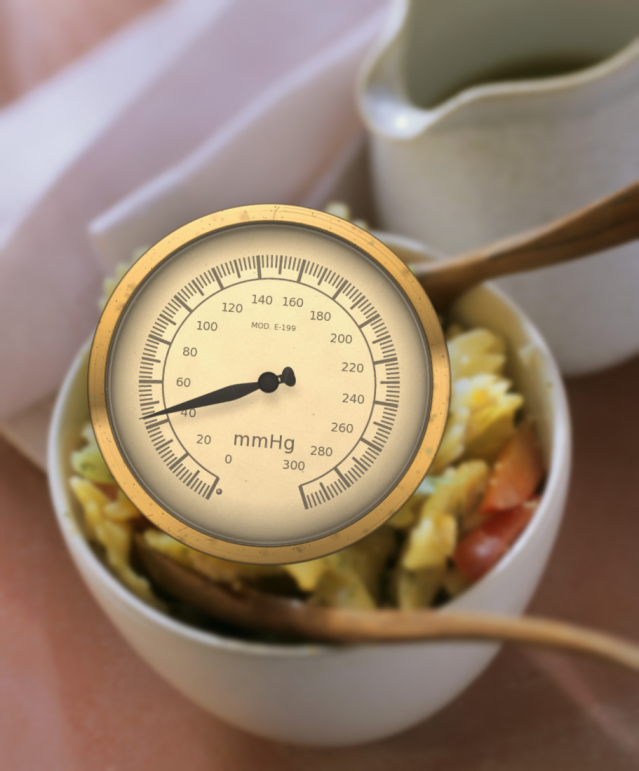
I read 44; mmHg
